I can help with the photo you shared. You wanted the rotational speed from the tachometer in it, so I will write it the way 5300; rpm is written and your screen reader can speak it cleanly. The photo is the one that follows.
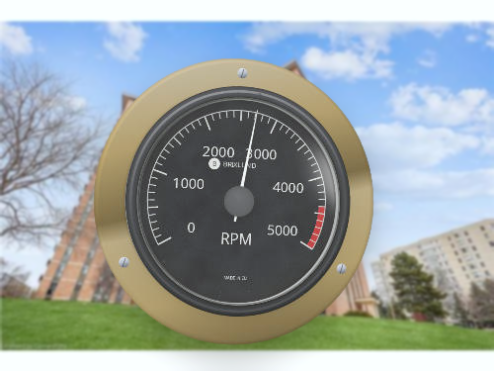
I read 2700; rpm
